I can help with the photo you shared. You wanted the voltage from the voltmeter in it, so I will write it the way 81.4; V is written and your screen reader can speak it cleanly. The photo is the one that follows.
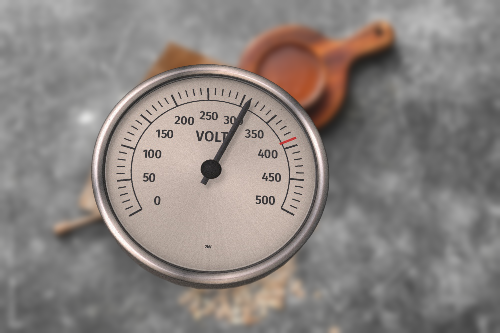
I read 310; V
